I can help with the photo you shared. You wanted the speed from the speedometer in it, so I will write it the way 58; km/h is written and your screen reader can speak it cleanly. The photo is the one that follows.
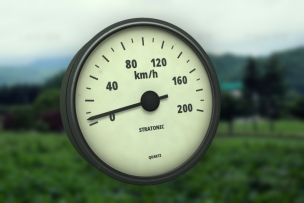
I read 5; km/h
